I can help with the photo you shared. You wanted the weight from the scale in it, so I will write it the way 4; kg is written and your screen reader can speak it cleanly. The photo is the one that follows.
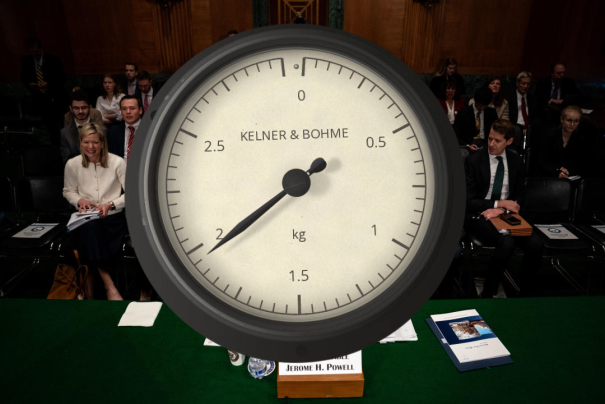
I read 1.95; kg
